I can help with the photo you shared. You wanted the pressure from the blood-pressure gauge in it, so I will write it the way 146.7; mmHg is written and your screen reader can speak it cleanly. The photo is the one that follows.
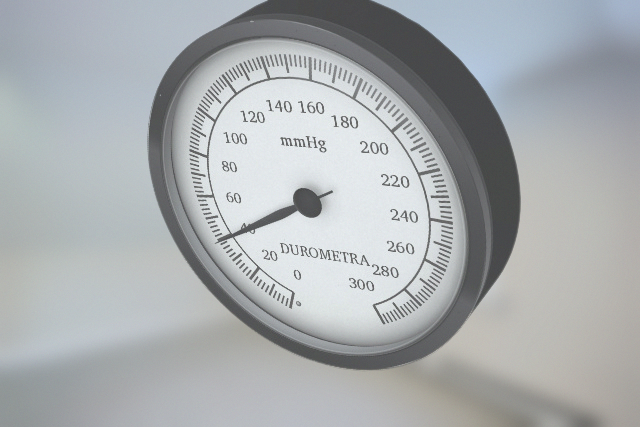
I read 40; mmHg
